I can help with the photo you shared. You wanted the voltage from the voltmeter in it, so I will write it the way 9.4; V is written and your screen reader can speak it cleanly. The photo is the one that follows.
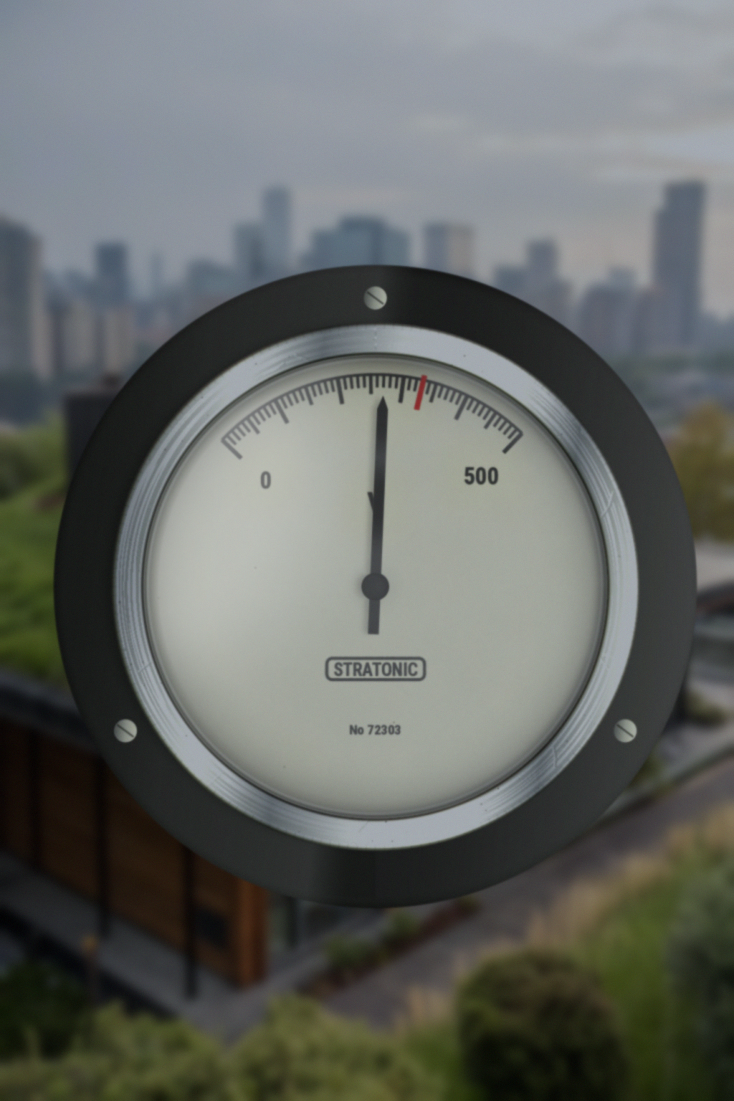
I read 270; V
